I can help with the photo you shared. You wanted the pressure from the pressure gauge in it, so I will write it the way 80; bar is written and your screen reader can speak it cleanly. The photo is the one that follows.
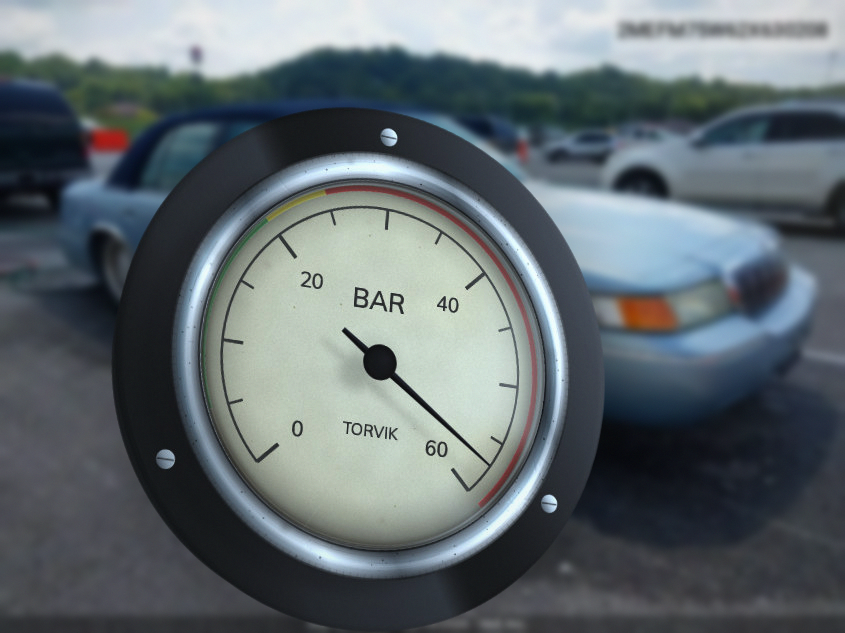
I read 57.5; bar
